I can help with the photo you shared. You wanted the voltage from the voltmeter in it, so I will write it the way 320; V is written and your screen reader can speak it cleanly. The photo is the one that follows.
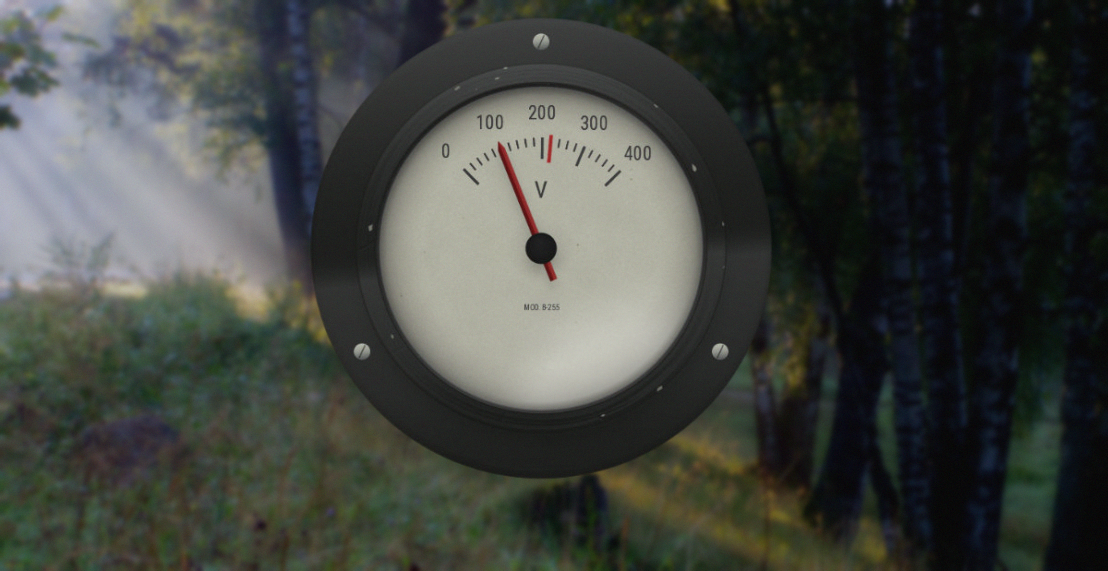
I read 100; V
